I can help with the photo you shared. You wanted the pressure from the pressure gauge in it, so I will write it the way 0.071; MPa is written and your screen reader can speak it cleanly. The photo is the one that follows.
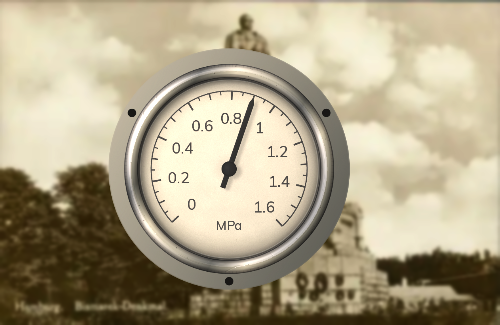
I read 0.9; MPa
